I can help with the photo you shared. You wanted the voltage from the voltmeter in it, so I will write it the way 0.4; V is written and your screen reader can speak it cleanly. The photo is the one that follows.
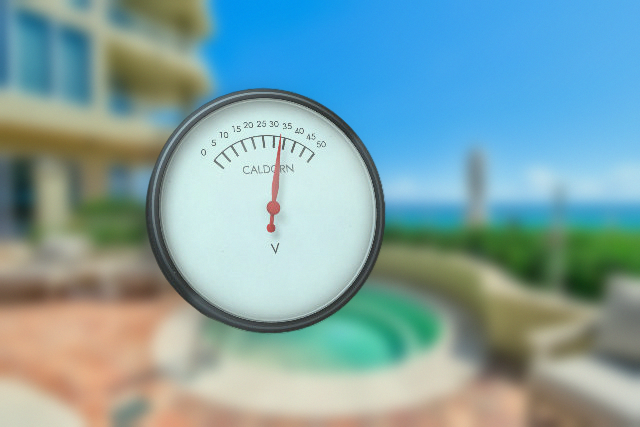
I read 32.5; V
